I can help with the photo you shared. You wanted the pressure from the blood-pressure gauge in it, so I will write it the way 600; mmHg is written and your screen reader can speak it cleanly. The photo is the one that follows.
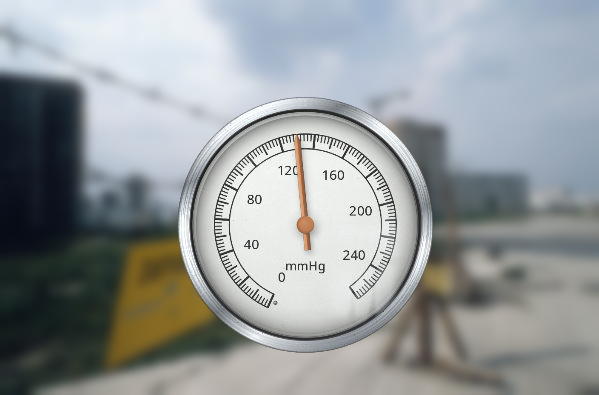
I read 130; mmHg
